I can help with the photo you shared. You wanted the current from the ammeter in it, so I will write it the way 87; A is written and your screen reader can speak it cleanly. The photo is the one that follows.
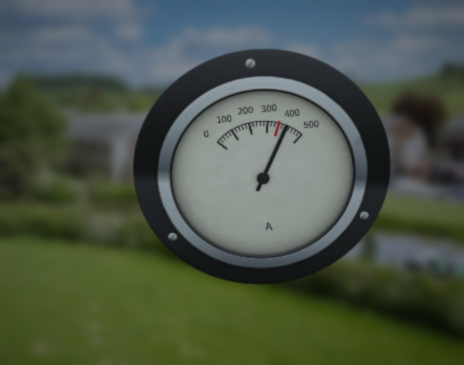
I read 400; A
